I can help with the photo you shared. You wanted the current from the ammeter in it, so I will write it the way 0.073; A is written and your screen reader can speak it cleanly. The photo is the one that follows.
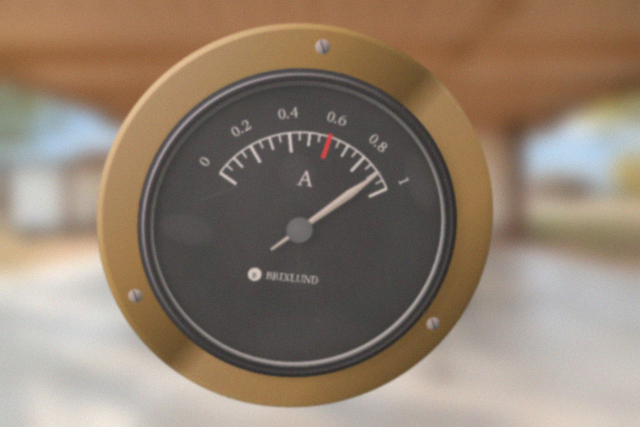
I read 0.9; A
